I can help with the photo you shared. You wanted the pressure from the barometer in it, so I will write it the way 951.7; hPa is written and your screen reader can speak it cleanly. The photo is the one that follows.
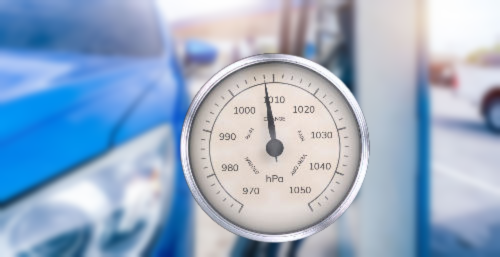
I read 1008; hPa
